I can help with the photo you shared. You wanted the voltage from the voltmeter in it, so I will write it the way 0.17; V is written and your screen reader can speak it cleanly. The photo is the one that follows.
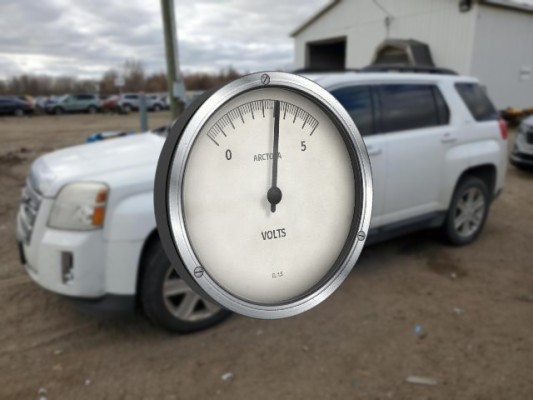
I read 3; V
